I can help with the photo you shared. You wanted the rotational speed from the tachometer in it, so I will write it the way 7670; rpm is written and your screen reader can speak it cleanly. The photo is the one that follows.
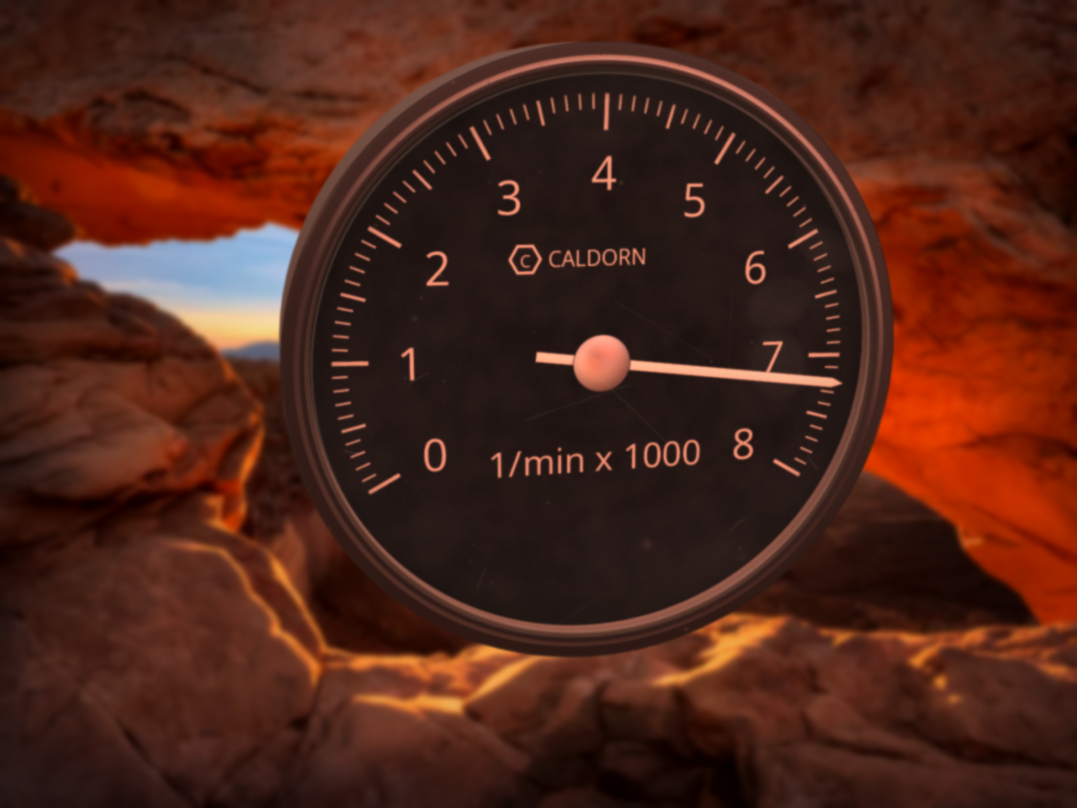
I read 7200; rpm
